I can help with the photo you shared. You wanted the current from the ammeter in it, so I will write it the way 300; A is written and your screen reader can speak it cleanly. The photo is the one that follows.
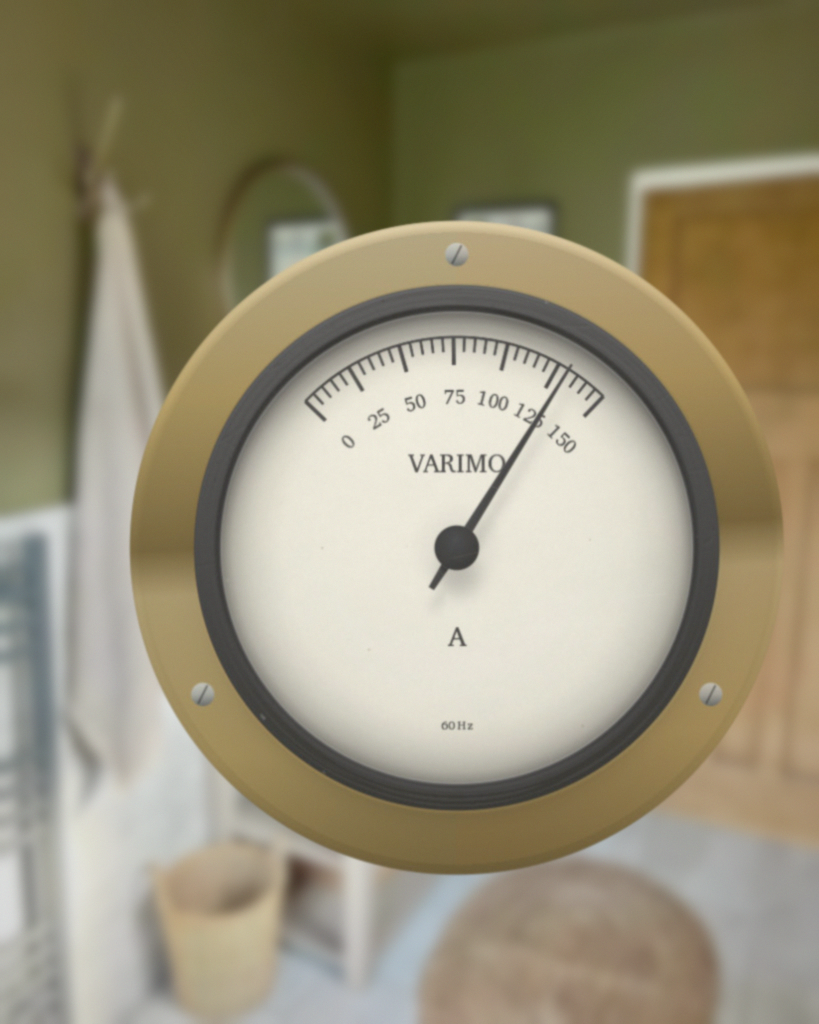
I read 130; A
